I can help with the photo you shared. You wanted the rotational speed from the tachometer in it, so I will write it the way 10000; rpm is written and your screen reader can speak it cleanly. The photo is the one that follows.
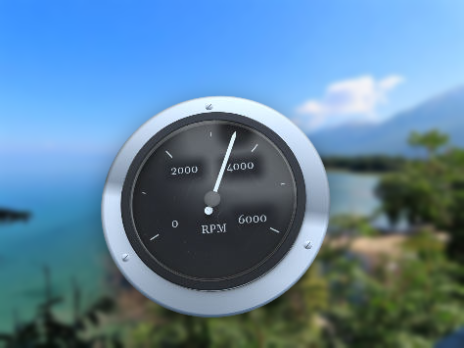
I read 3500; rpm
